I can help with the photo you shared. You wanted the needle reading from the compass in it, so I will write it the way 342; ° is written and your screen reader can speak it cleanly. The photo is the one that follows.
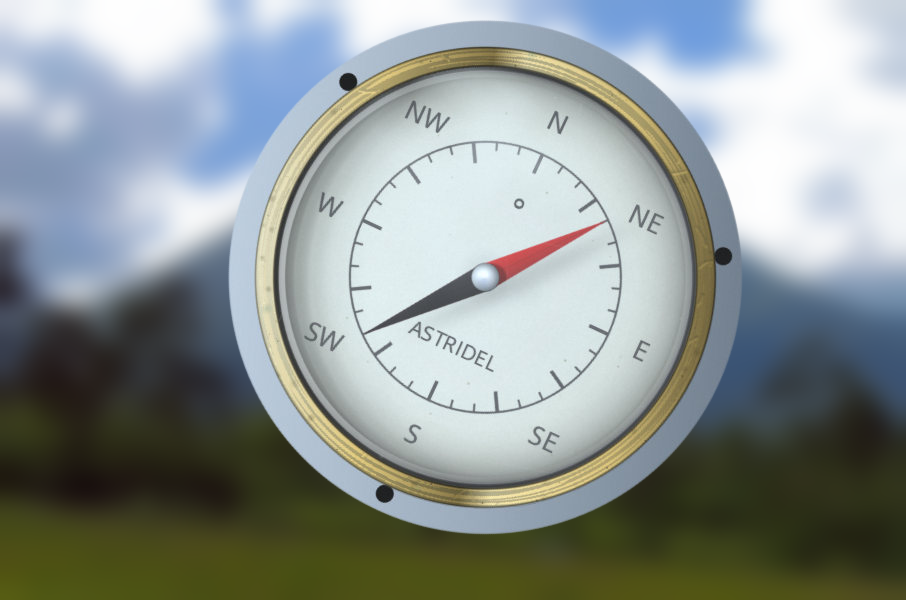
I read 40; °
